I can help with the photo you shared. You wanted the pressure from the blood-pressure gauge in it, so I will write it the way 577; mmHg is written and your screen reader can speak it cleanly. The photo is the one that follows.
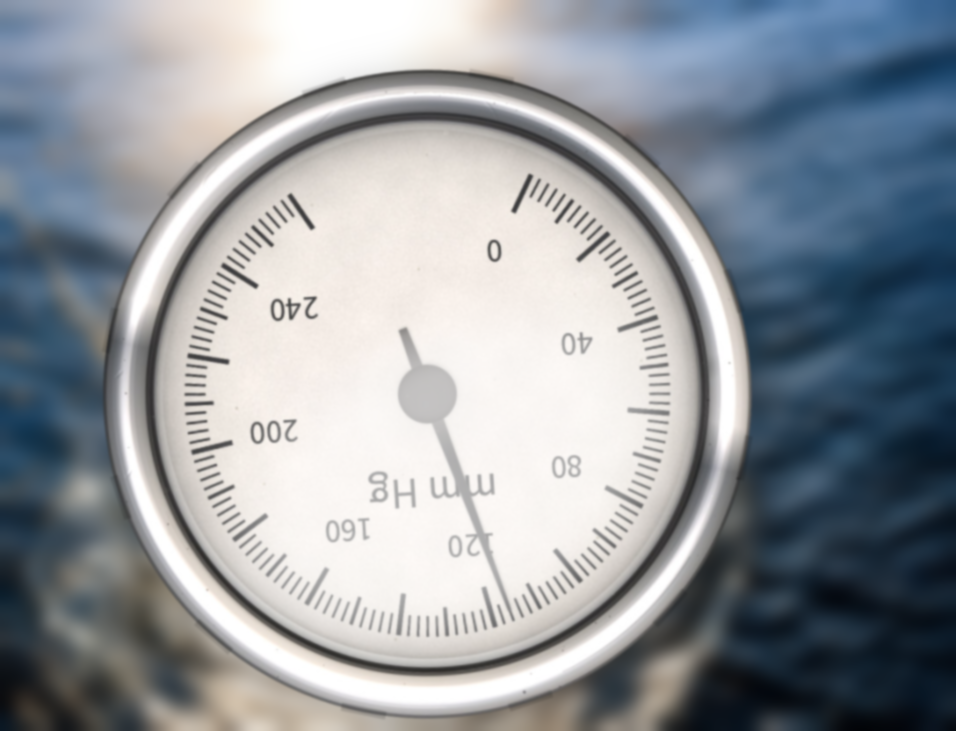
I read 116; mmHg
